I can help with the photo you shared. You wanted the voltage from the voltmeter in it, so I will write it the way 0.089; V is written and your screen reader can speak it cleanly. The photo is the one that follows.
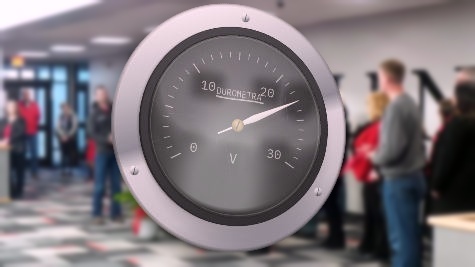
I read 23; V
